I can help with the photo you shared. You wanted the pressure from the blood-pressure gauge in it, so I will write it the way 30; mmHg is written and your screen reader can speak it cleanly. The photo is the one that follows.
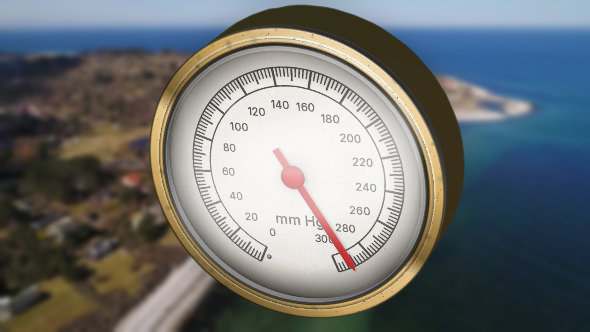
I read 290; mmHg
